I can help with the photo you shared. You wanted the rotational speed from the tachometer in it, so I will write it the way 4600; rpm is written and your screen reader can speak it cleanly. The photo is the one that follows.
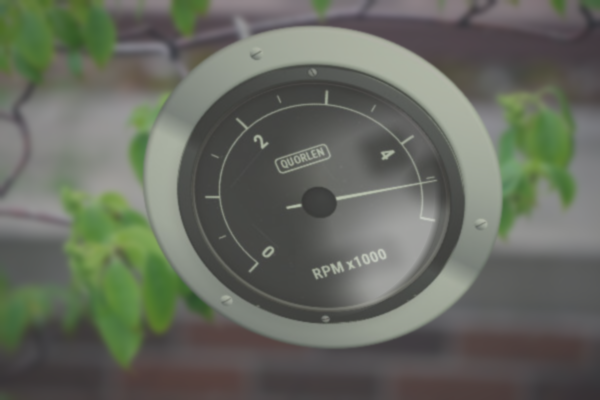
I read 4500; rpm
